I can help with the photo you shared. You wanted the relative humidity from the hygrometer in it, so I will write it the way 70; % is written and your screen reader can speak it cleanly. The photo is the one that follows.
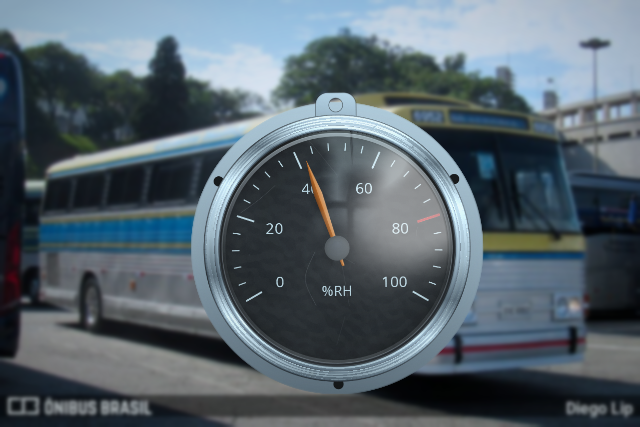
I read 42; %
